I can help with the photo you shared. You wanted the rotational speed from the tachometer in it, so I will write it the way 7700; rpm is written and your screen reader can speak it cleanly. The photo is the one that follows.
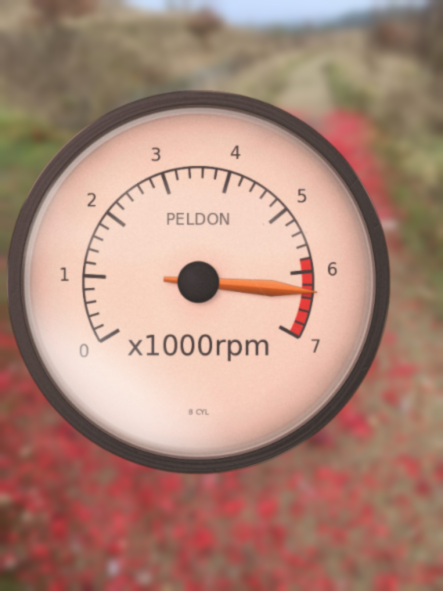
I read 6300; rpm
